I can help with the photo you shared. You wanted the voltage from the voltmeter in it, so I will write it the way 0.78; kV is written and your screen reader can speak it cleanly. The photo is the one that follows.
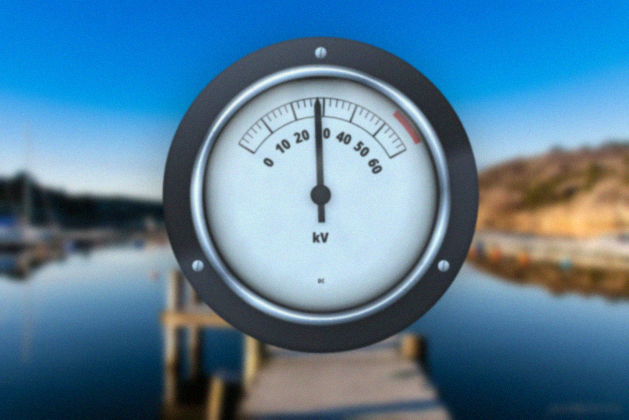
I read 28; kV
